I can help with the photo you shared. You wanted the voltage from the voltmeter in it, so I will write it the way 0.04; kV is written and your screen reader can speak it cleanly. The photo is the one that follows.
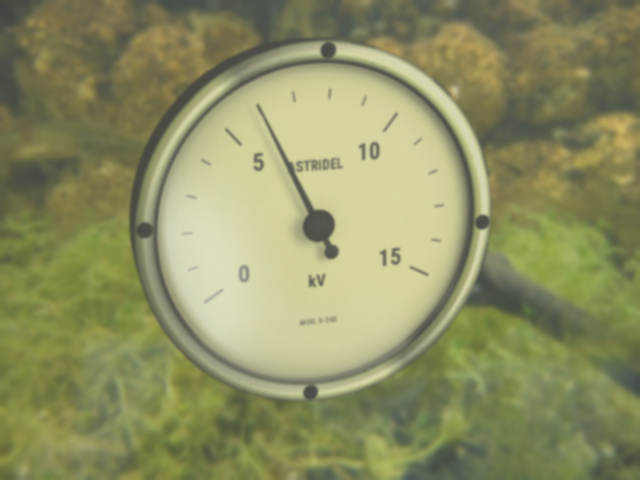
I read 6; kV
